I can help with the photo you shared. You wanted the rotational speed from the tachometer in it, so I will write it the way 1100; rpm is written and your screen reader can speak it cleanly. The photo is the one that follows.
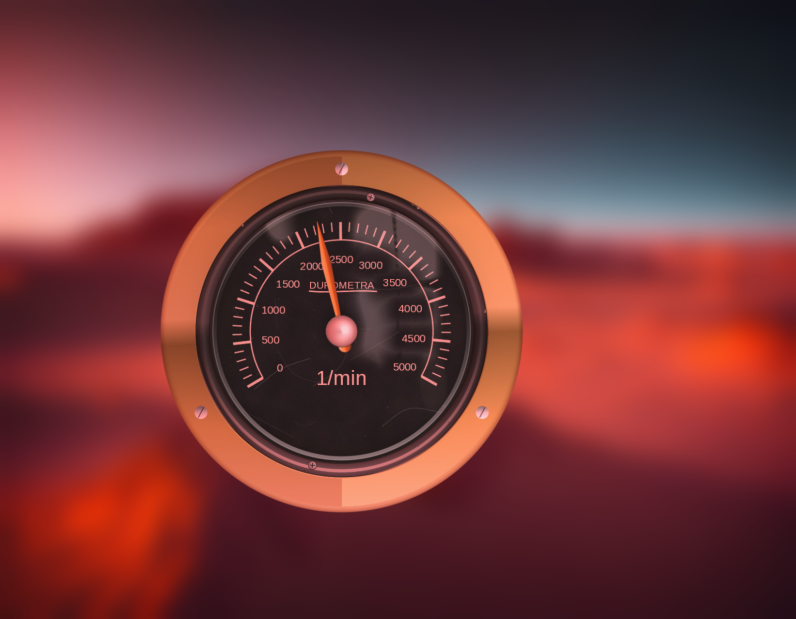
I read 2250; rpm
